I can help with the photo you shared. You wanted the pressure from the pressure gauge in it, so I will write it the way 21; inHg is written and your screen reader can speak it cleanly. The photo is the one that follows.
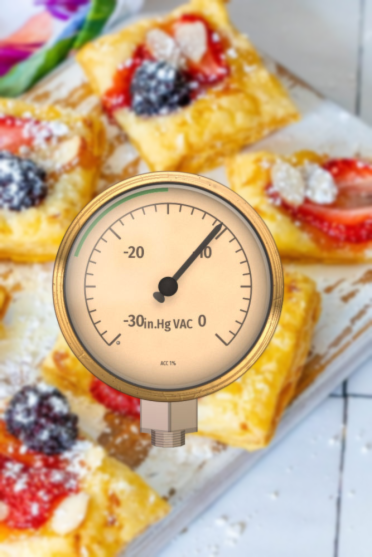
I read -10.5; inHg
